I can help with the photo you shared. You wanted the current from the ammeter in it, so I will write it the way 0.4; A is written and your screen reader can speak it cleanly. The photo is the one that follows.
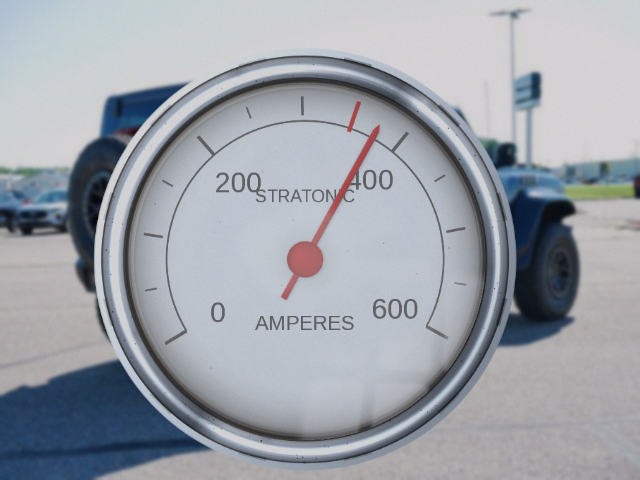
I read 375; A
